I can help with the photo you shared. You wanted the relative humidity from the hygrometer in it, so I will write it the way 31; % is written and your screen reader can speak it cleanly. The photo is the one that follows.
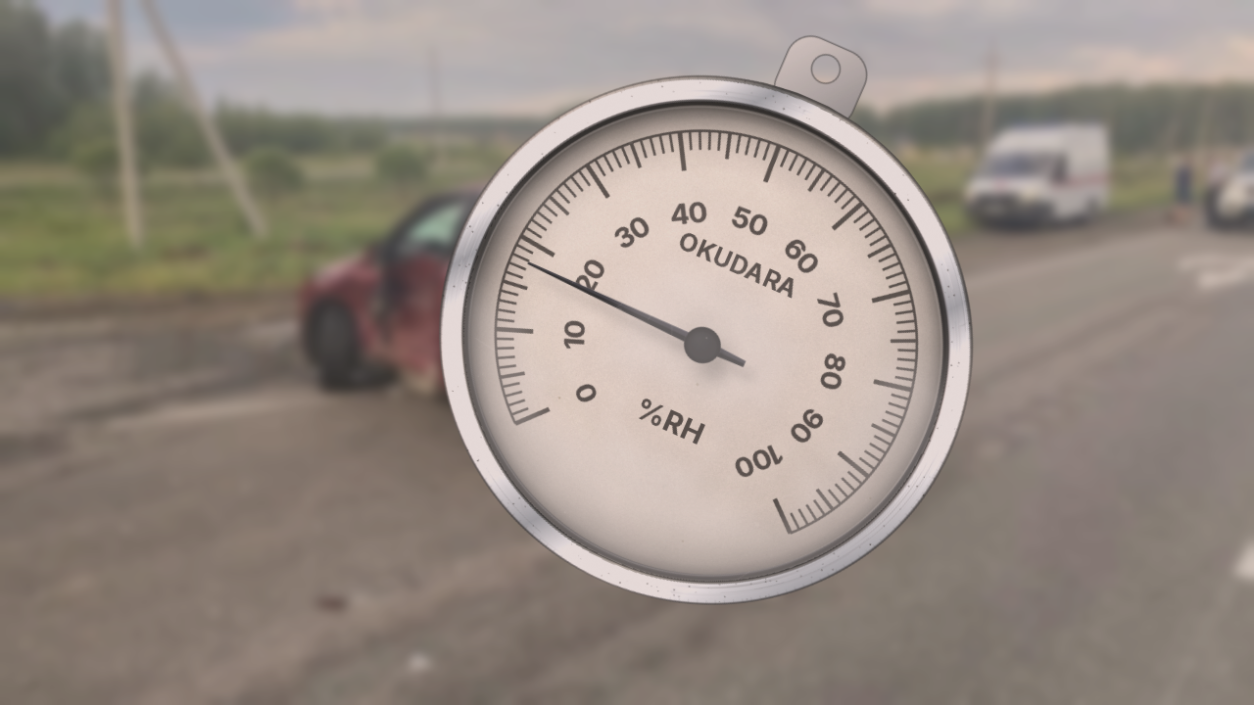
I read 18; %
